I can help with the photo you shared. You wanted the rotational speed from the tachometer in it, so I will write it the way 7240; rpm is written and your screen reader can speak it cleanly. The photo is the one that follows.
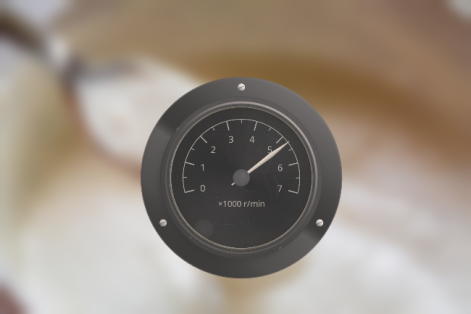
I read 5250; rpm
